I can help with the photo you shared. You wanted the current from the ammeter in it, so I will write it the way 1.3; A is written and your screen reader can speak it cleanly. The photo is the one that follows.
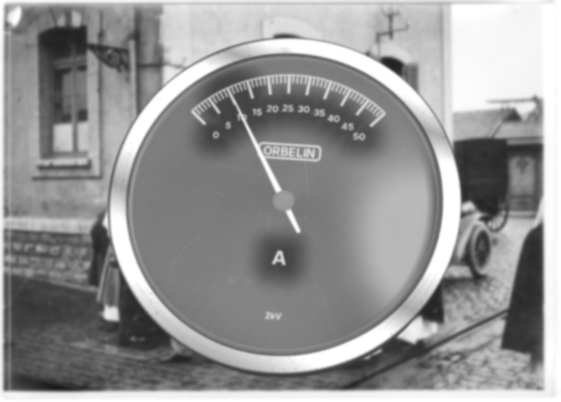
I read 10; A
